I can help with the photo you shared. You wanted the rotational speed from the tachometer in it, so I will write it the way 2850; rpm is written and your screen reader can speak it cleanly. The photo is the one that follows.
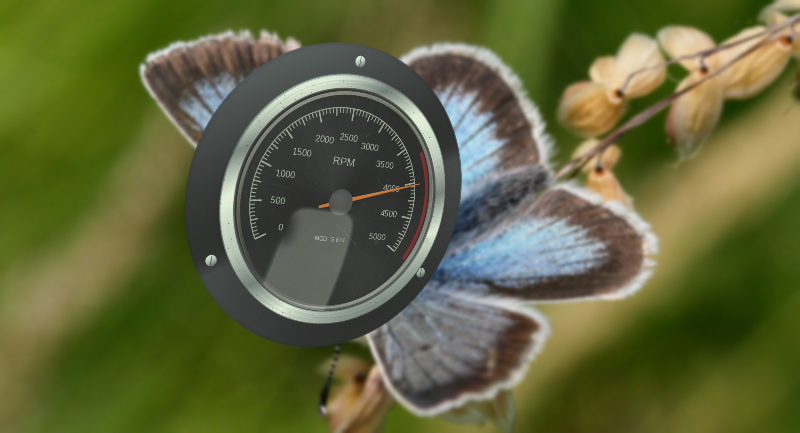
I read 4000; rpm
